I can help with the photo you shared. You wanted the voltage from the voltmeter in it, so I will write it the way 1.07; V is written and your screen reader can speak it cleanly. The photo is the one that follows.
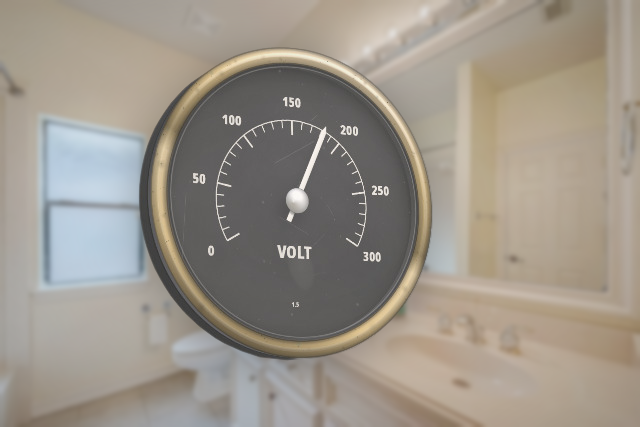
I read 180; V
